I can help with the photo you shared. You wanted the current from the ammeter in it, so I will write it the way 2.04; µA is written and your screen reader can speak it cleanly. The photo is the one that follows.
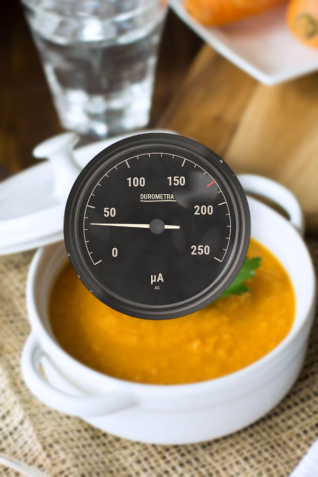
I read 35; µA
